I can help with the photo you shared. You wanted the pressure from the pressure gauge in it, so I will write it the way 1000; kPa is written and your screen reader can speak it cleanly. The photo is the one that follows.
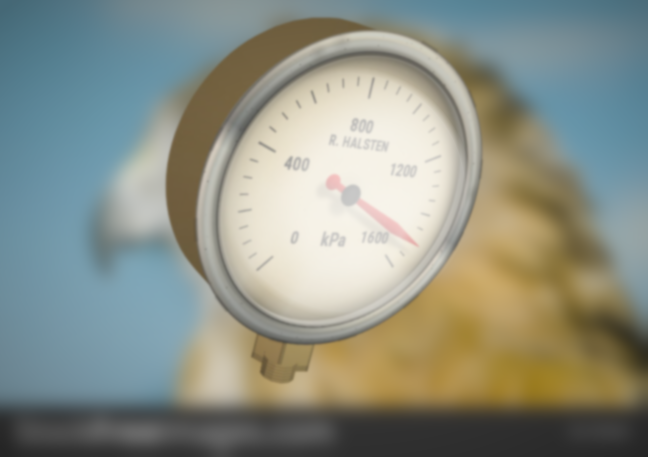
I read 1500; kPa
